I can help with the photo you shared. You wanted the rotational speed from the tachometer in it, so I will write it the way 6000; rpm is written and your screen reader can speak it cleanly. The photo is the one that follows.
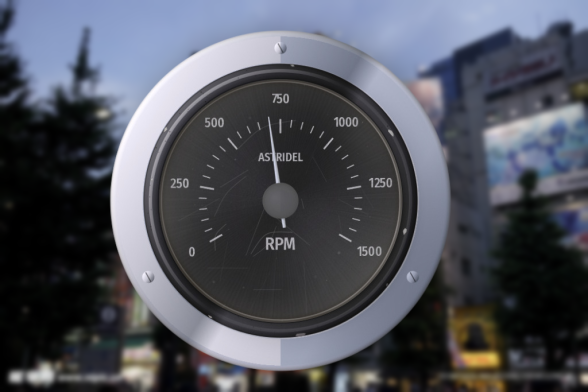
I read 700; rpm
